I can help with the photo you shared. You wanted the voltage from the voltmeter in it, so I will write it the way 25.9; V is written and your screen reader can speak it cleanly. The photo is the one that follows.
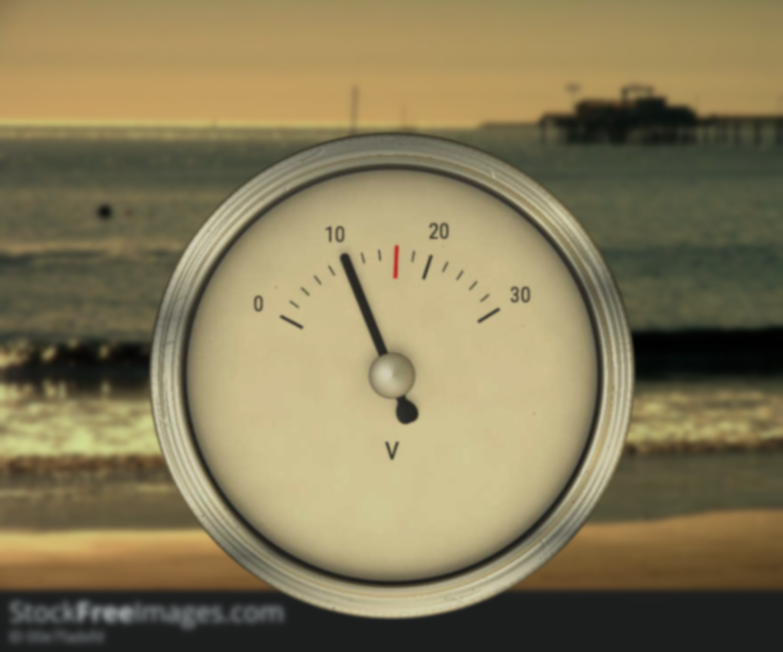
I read 10; V
